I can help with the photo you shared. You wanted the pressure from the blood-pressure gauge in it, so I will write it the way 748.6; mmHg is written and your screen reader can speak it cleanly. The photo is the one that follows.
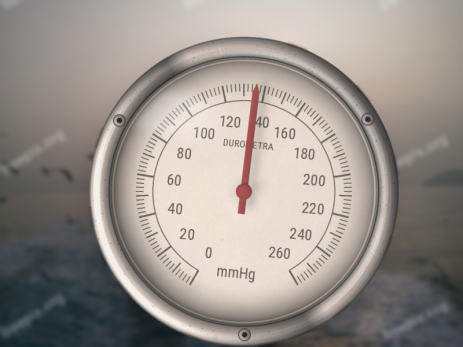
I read 136; mmHg
